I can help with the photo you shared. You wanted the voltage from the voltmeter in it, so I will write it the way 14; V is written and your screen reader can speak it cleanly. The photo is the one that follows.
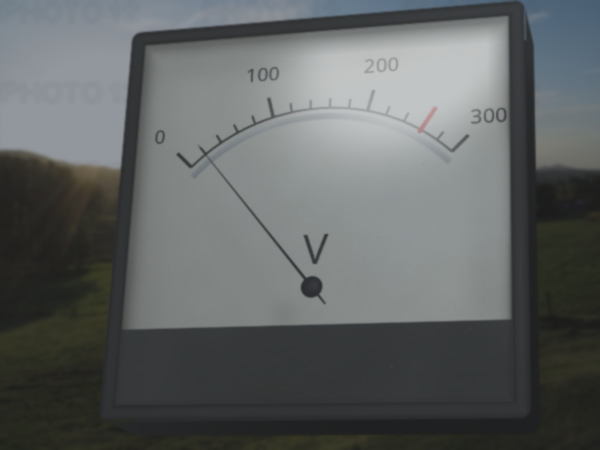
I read 20; V
